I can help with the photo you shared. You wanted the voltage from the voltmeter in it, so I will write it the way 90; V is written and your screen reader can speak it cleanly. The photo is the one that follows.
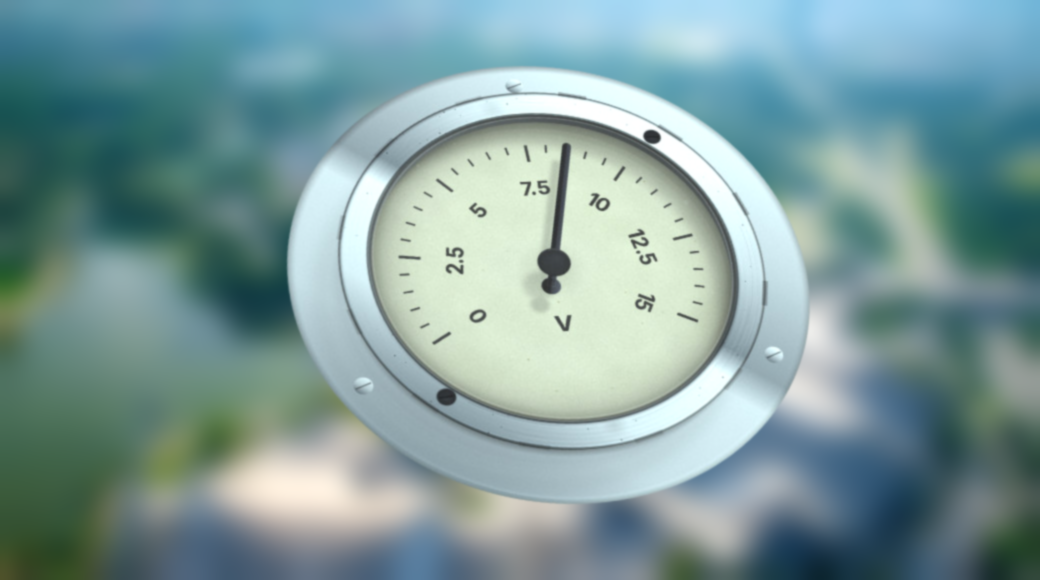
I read 8.5; V
